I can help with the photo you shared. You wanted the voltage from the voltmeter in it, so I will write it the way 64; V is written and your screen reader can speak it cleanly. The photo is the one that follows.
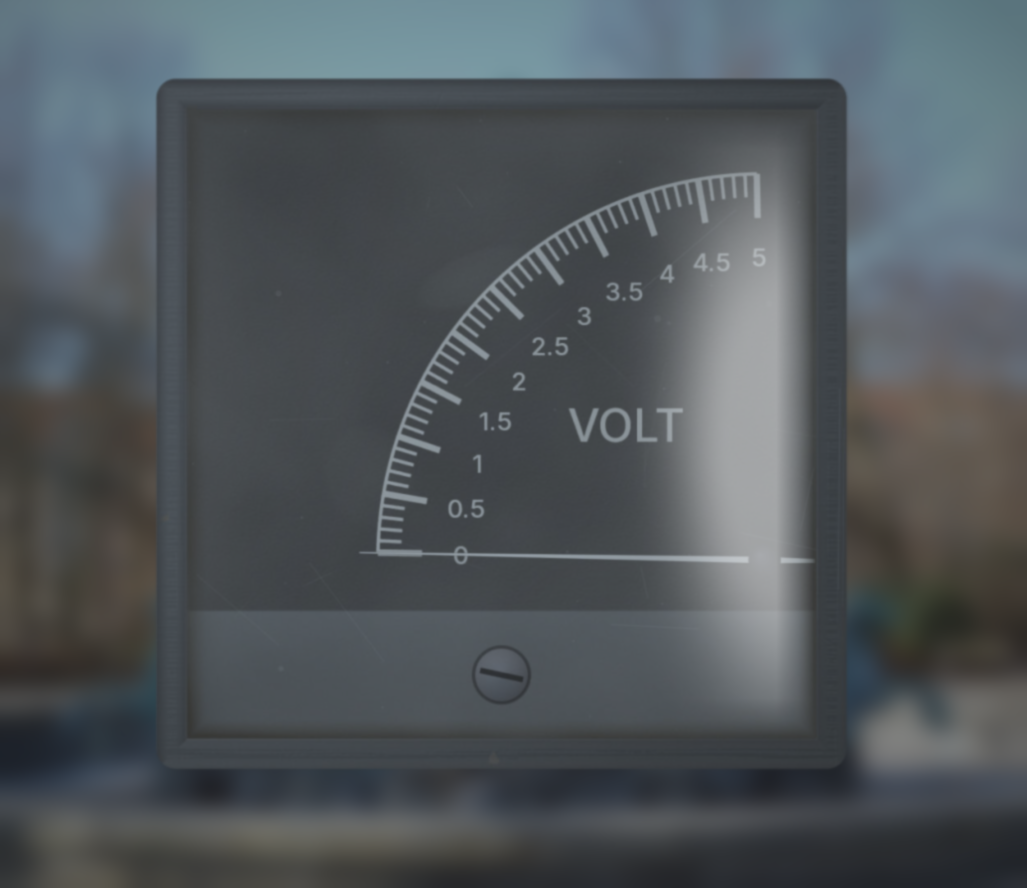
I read 0; V
